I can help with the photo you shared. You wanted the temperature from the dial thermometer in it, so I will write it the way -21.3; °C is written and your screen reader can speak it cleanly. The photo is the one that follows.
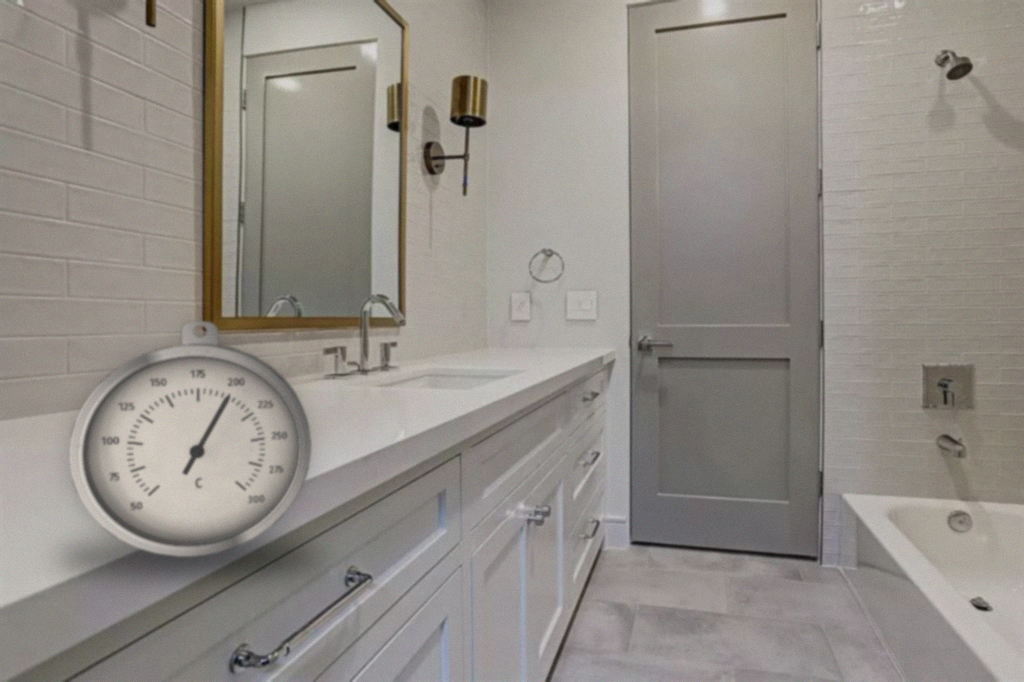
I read 200; °C
